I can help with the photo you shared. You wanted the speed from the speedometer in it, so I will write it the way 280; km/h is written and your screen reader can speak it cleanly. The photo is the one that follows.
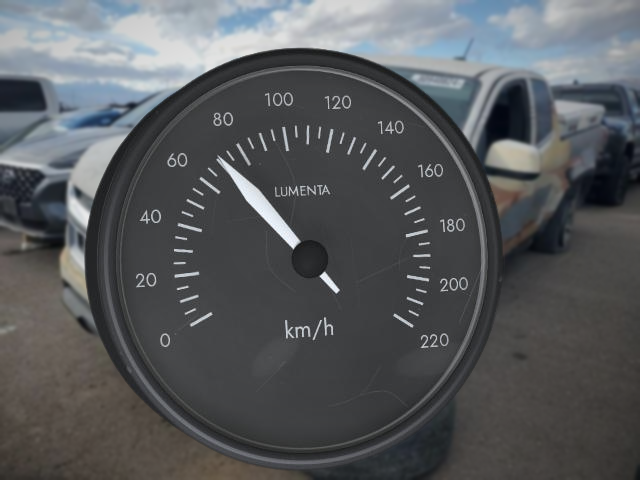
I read 70; km/h
